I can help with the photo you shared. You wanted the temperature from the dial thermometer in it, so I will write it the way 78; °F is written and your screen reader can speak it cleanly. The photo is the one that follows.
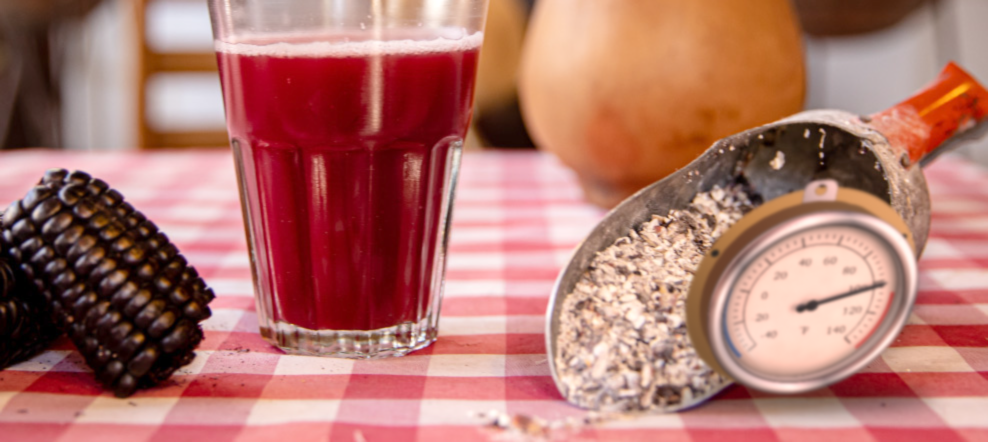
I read 100; °F
